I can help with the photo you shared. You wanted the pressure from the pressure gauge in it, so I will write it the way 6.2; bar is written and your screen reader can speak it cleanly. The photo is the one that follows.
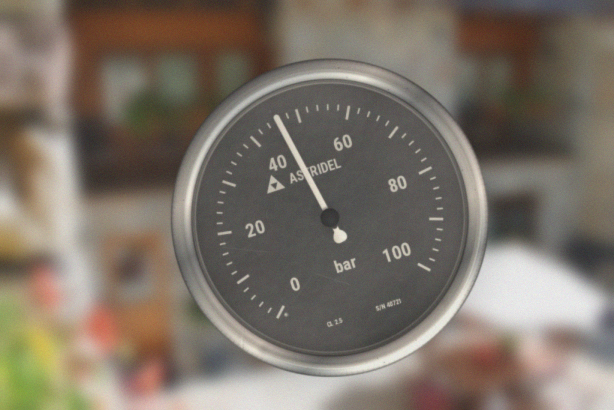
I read 46; bar
